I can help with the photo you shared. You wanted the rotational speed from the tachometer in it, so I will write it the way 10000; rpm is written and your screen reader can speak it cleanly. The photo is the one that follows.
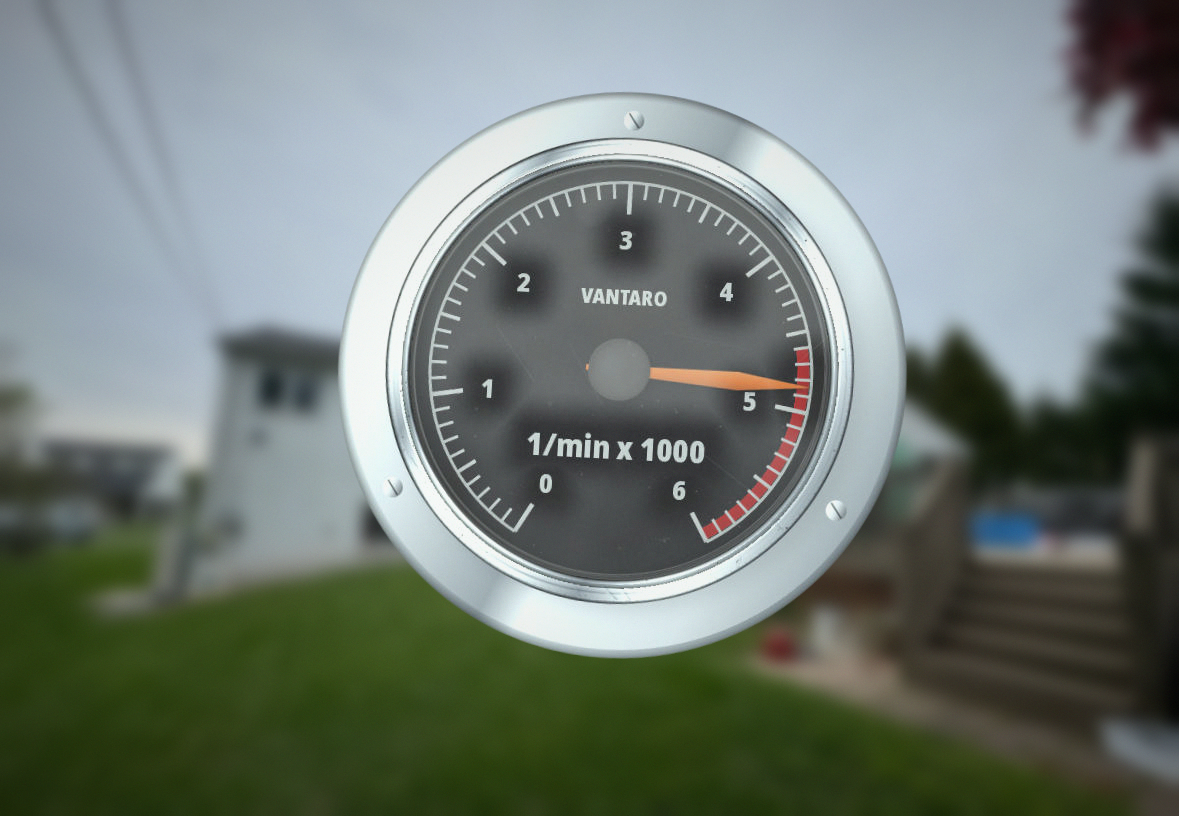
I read 4850; rpm
